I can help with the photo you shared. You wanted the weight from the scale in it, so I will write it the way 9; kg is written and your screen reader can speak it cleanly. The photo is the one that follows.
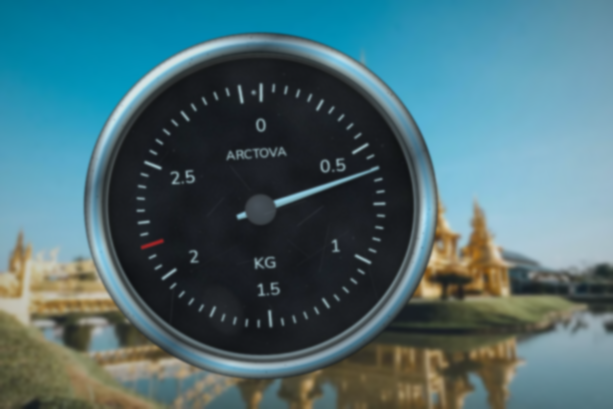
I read 0.6; kg
